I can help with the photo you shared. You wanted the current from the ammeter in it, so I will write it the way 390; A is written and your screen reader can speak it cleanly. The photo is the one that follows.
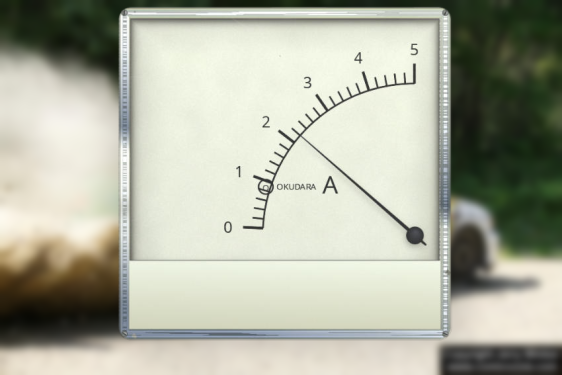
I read 2.2; A
